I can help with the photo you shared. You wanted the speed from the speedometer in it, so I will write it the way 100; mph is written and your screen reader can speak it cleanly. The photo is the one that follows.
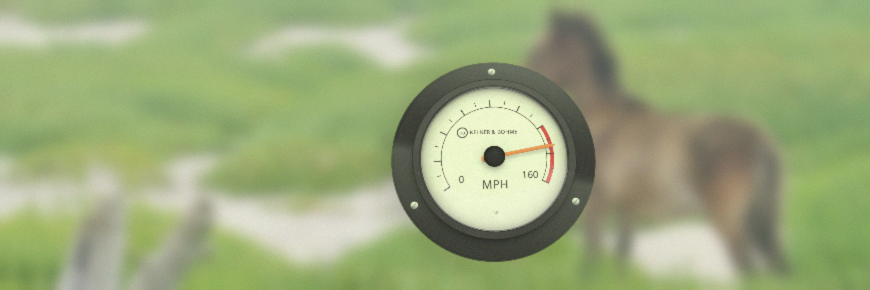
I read 135; mph
